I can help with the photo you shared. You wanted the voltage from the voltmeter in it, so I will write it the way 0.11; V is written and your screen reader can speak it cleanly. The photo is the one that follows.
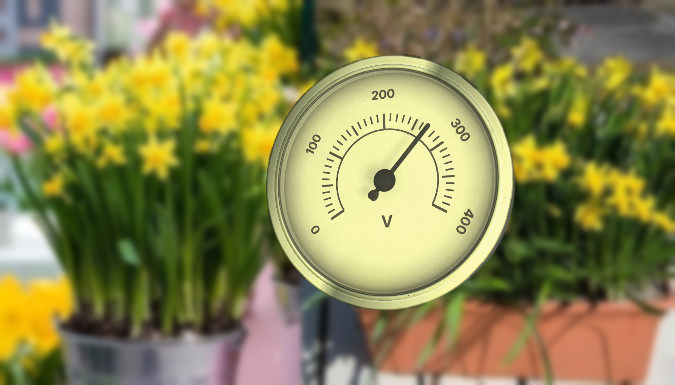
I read 270; V
